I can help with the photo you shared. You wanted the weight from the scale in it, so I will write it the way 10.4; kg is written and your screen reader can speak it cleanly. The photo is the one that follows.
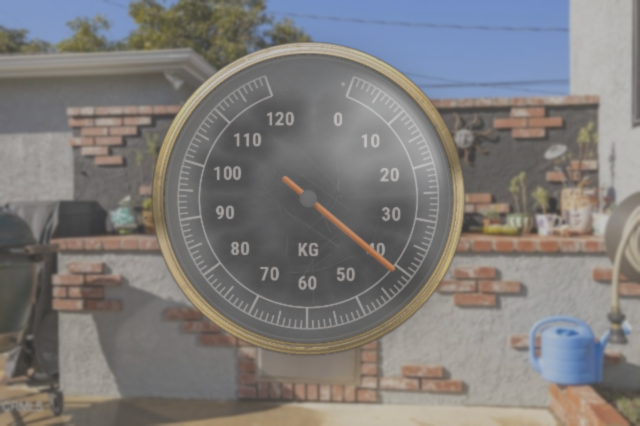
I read 41; kg
